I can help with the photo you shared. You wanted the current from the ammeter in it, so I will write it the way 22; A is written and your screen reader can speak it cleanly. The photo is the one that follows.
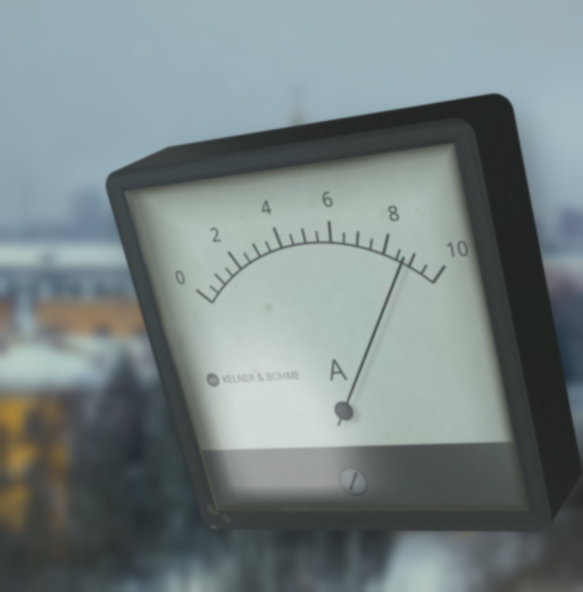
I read 8.75; A
